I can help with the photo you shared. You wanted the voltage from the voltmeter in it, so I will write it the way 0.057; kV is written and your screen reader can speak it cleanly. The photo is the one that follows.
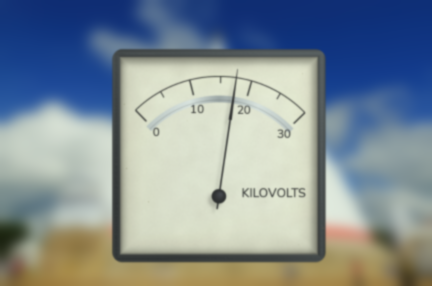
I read 17.5; kV
